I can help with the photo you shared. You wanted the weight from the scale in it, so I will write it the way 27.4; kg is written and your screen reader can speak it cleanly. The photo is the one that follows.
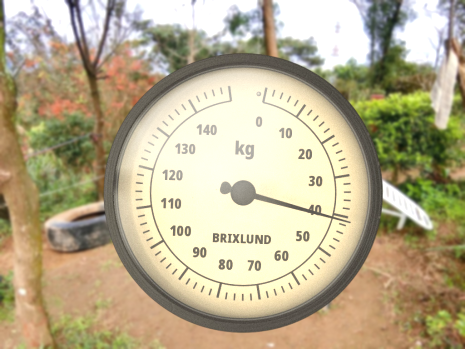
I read 41; kg
